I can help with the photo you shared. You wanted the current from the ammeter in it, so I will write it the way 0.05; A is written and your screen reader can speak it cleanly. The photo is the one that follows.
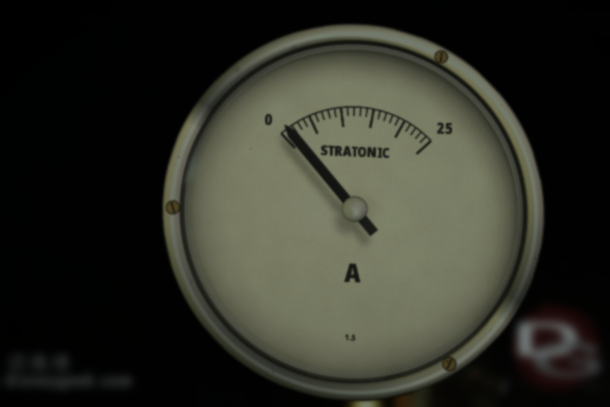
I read 1; A
